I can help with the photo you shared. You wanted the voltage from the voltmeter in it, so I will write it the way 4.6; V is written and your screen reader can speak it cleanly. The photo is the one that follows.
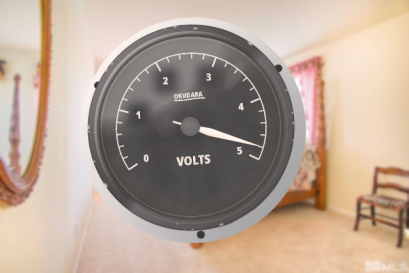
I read 4.8; V
